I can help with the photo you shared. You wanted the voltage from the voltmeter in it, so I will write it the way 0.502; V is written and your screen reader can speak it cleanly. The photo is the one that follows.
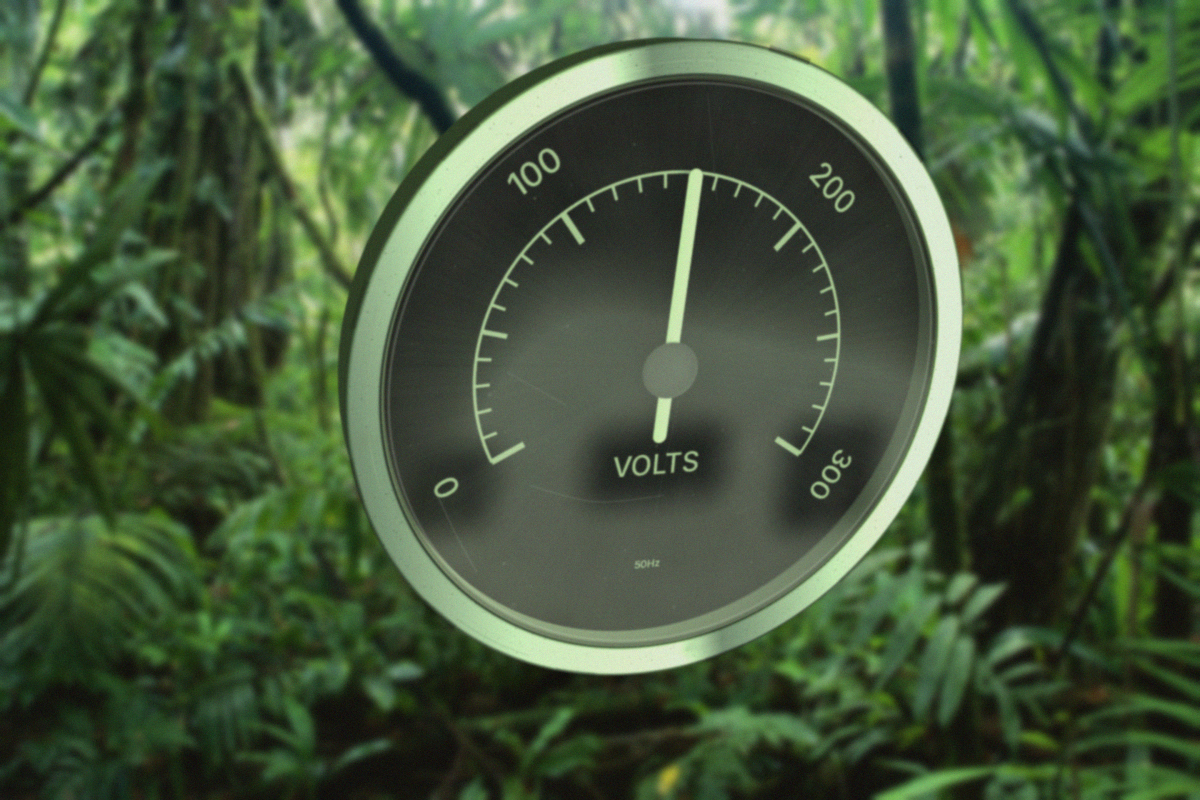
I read 150; V
